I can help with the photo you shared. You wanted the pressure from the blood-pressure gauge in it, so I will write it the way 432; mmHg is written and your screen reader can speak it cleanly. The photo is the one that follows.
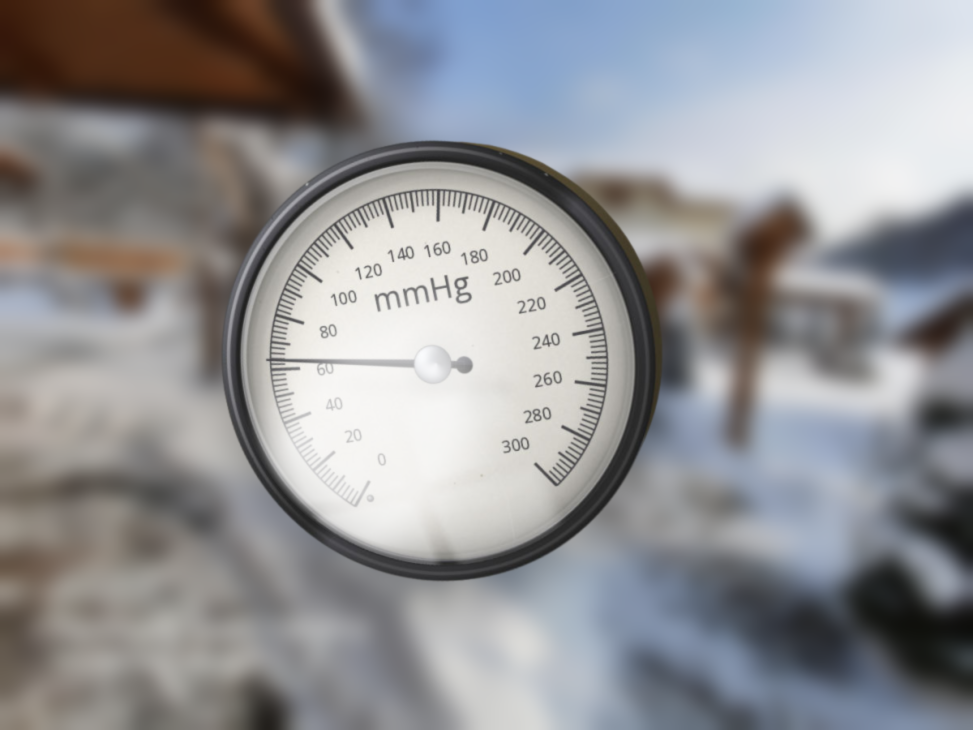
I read 64; mmHg
